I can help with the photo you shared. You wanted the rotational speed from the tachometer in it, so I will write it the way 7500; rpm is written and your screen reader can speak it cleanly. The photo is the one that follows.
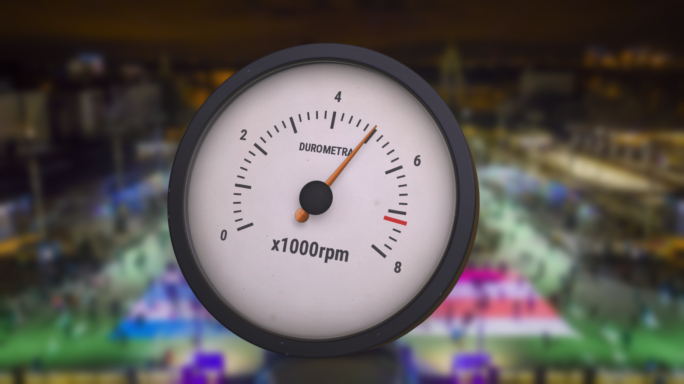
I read 5000; rpm
